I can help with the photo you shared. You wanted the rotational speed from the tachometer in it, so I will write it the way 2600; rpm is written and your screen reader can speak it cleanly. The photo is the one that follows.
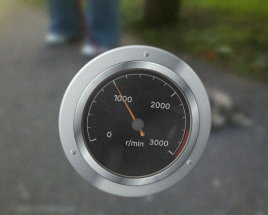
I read 1000; rpm
